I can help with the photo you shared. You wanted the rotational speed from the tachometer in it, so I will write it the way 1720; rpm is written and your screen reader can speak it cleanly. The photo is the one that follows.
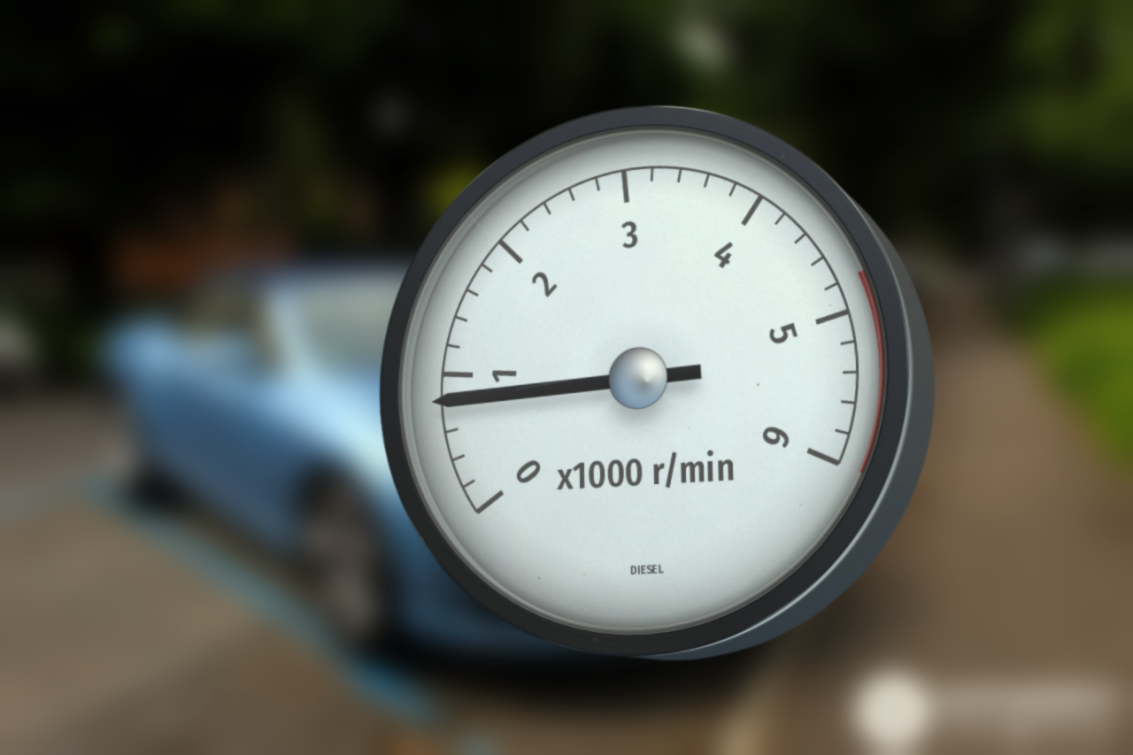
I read 800; rpm
